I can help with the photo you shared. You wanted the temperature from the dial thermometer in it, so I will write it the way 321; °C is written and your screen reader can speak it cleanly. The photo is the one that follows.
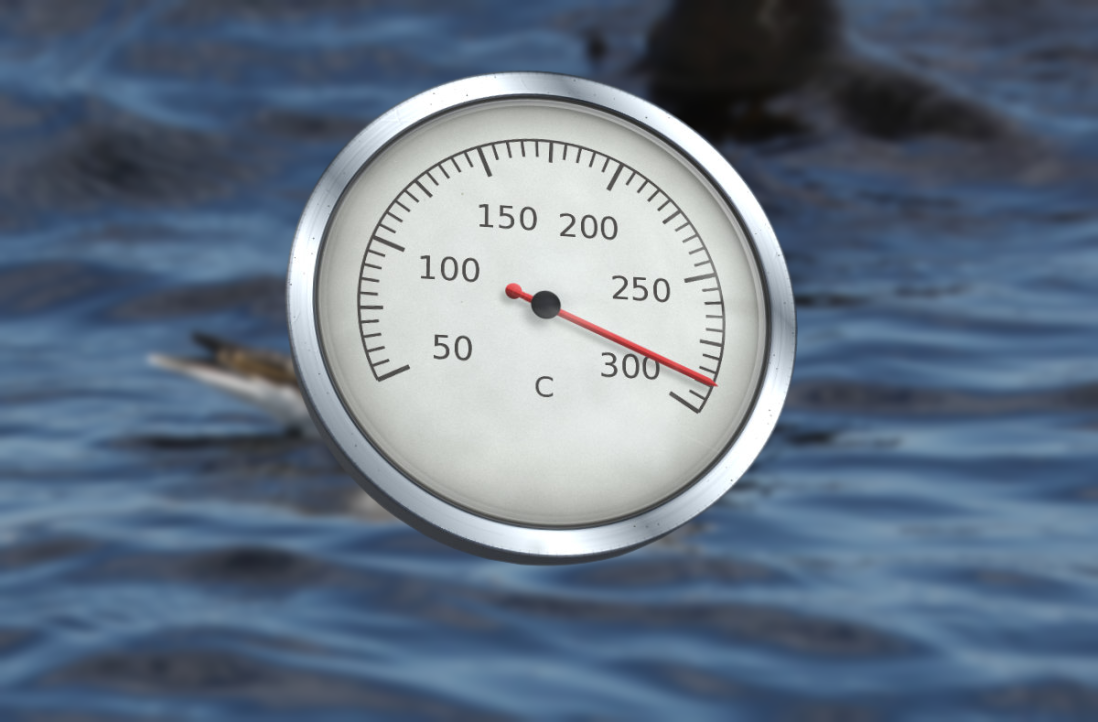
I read 290; °C
